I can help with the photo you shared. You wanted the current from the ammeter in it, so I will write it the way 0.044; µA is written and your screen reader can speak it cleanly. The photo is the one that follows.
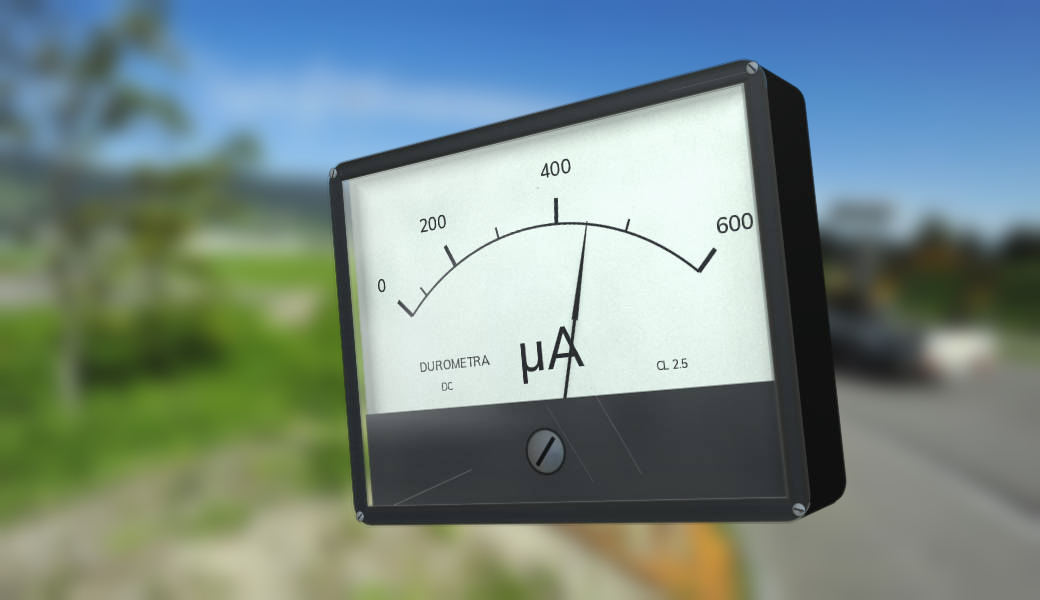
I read 450; µA
